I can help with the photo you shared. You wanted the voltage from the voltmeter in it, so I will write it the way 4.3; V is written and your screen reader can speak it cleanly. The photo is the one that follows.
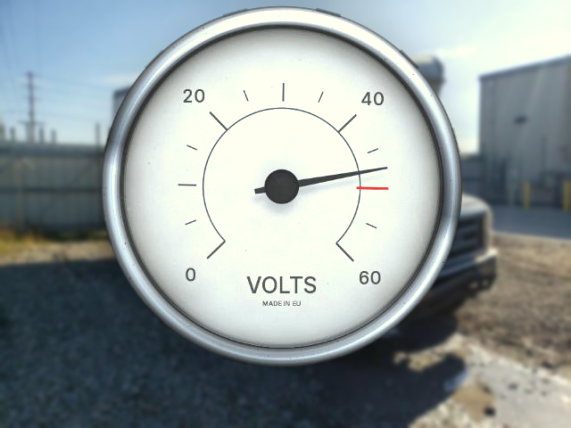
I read 47.5; V
